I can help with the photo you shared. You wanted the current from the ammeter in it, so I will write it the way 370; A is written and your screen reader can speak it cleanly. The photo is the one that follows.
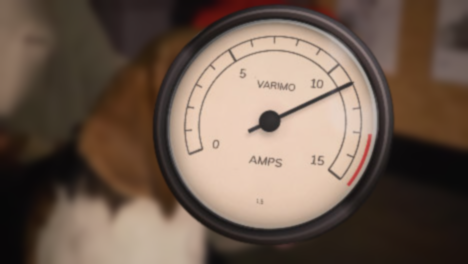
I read 11; A
